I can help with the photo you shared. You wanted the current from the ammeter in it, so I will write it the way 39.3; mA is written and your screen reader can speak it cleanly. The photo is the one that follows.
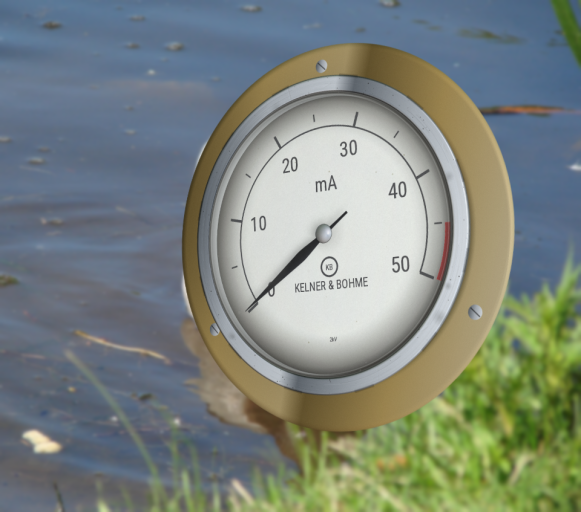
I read 0; mA
